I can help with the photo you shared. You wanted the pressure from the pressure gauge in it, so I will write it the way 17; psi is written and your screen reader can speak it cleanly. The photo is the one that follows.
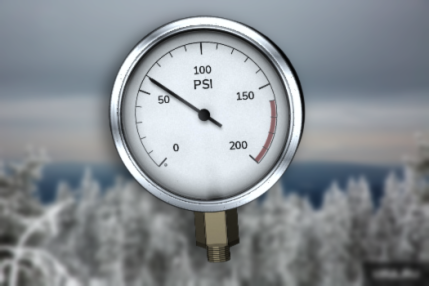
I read 60; psi
